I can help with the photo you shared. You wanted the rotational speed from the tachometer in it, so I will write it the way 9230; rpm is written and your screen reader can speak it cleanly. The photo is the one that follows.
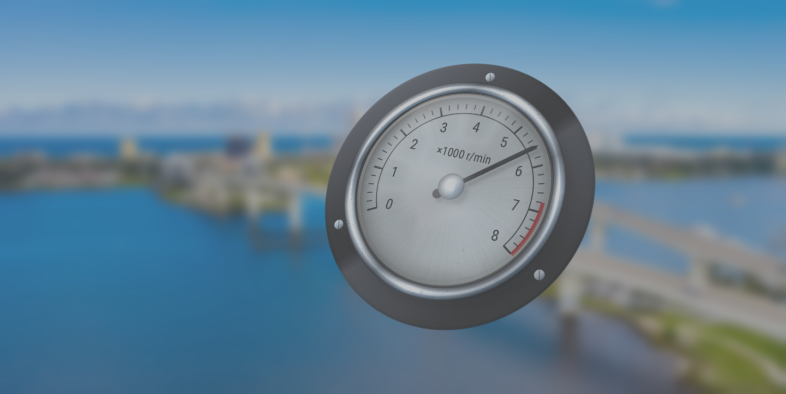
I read 5600; rpm
